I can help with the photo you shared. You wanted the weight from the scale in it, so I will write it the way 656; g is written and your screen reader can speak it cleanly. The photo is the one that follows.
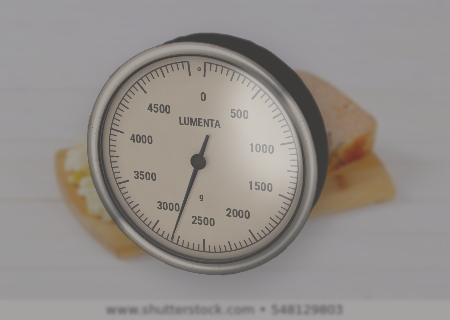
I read 2800; g
